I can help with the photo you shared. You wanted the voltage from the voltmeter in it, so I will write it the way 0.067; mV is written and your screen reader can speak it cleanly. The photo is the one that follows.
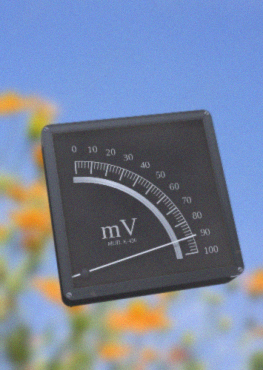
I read 90; mV
